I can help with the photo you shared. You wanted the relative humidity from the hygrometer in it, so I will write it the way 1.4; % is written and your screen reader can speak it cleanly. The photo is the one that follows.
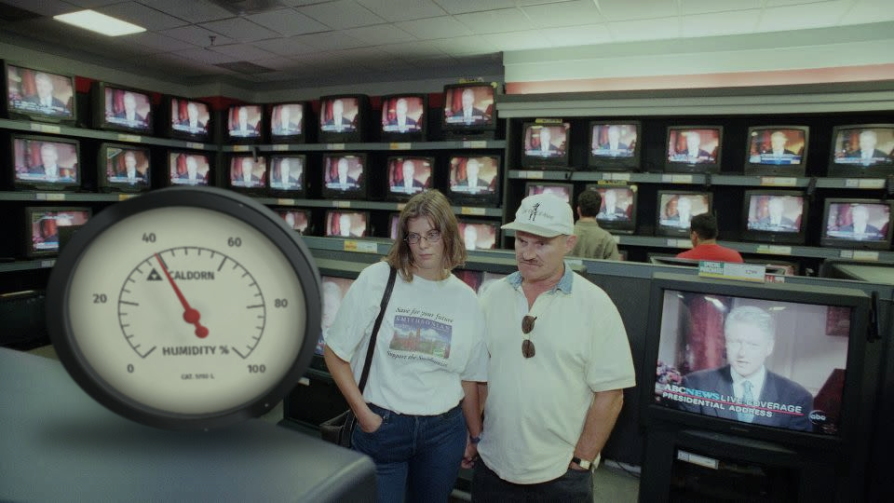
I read 40; %
